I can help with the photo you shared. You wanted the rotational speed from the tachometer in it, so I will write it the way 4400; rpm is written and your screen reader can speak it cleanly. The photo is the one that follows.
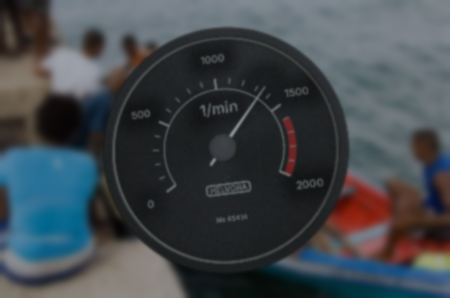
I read 1350; rpm
